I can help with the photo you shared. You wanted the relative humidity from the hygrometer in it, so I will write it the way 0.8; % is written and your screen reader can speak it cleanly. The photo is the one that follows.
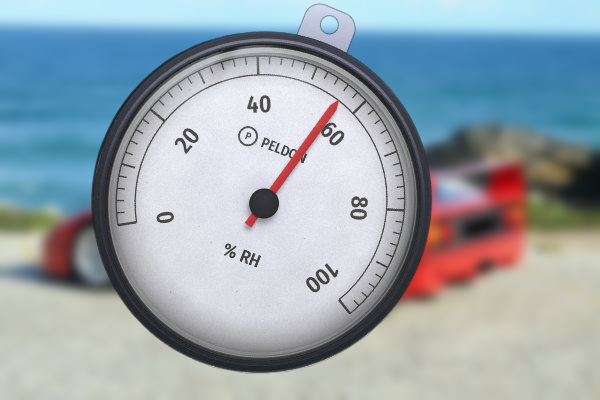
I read 56; %
